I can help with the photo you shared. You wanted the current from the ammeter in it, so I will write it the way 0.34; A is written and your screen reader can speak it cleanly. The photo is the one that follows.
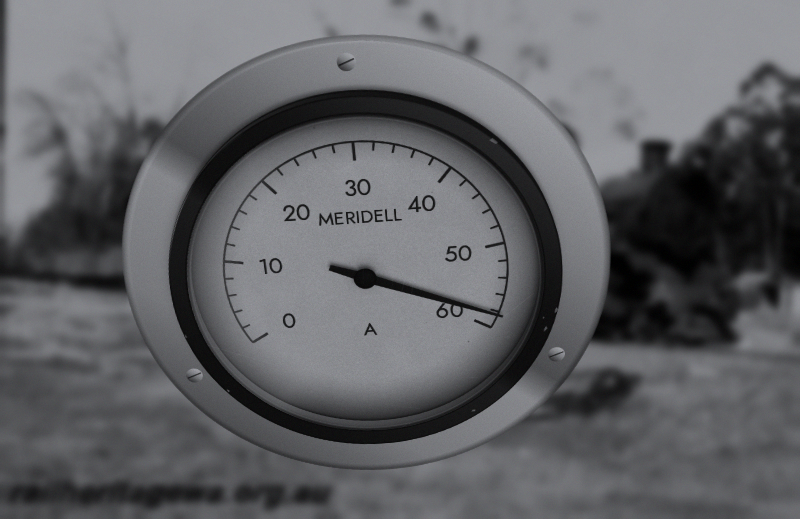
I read 58; A
